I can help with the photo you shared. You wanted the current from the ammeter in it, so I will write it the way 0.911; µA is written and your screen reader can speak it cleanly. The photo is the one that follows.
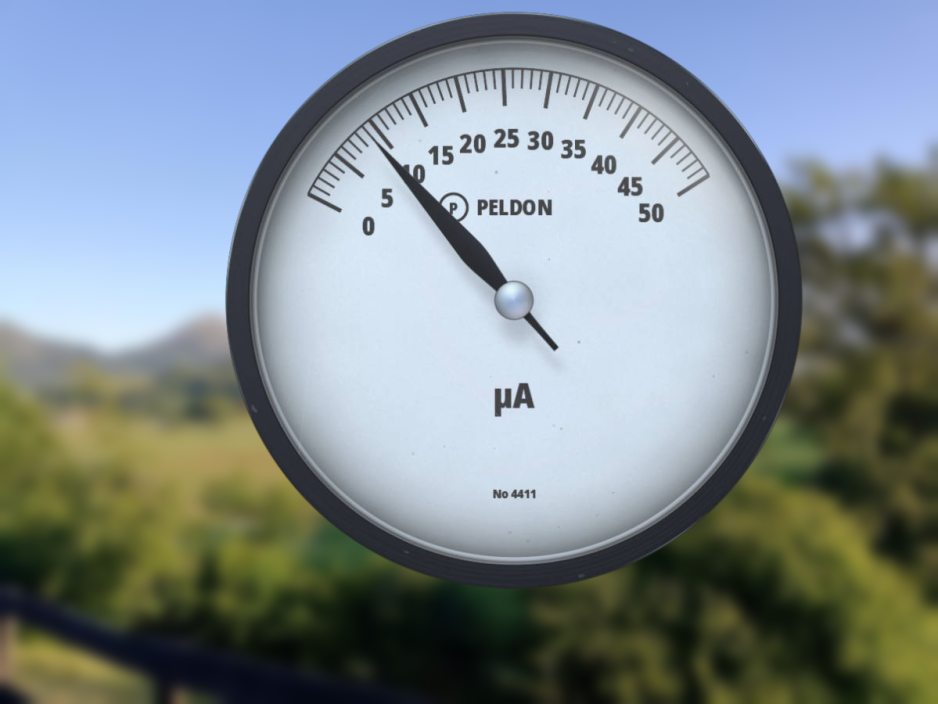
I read 9; µA
